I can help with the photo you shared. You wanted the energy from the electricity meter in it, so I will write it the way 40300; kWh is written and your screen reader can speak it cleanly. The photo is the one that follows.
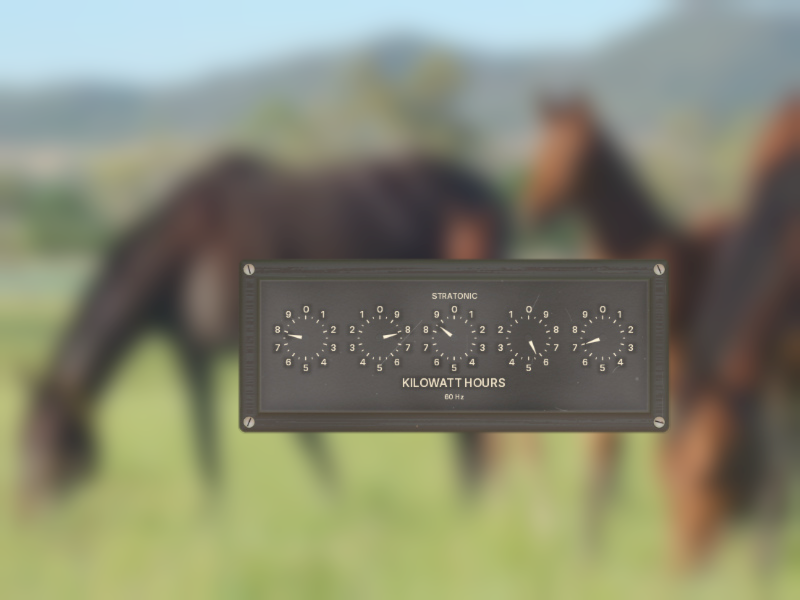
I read 77857; kWh
